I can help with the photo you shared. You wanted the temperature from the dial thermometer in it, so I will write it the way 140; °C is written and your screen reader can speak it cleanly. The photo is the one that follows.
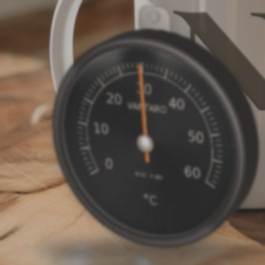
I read 30; °C
